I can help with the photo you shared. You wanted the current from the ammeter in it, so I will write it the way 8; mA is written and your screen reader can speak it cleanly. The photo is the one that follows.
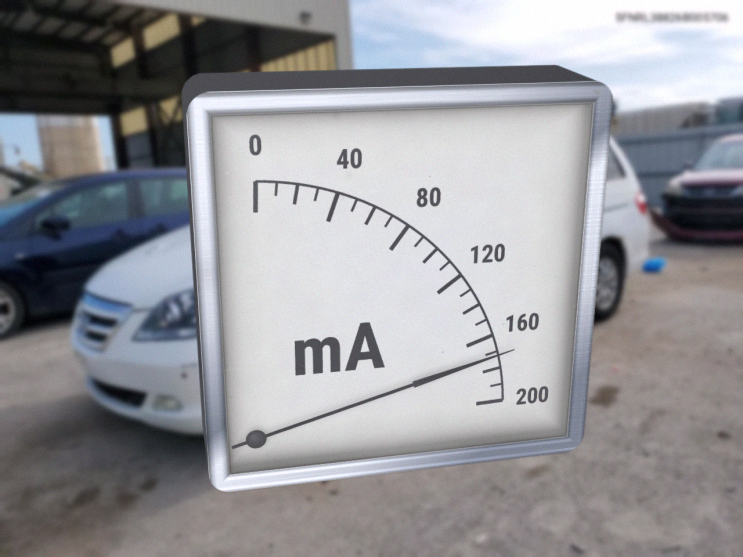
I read 170; mA
